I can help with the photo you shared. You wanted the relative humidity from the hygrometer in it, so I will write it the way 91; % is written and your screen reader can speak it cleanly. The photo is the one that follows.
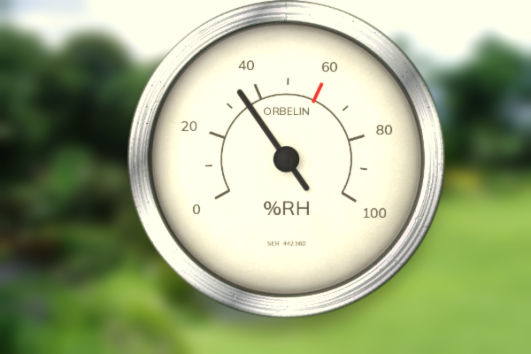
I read 35; %
